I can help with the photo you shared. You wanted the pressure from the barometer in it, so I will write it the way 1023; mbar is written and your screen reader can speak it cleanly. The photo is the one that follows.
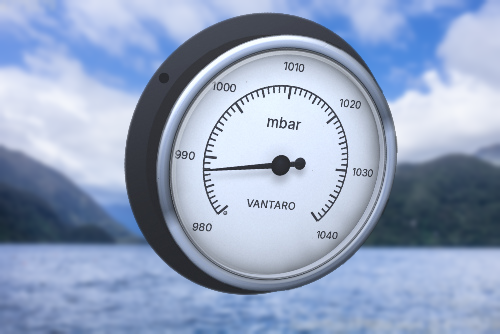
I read 988; mbar
